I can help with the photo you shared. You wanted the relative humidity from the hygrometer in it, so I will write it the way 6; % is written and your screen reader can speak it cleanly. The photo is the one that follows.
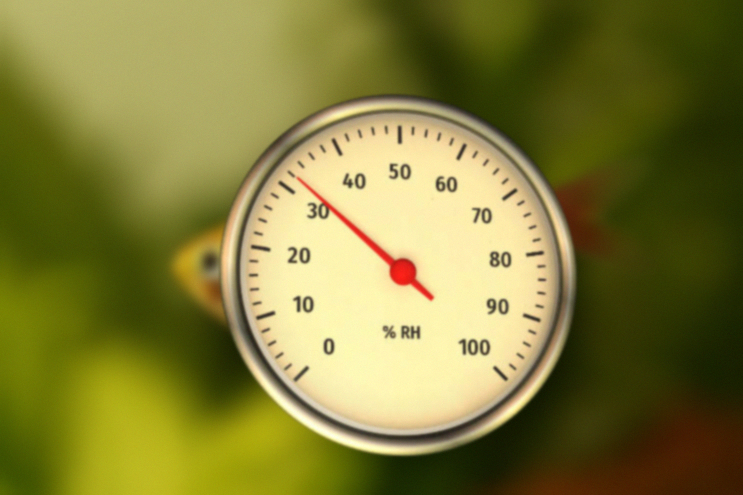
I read 32; %
